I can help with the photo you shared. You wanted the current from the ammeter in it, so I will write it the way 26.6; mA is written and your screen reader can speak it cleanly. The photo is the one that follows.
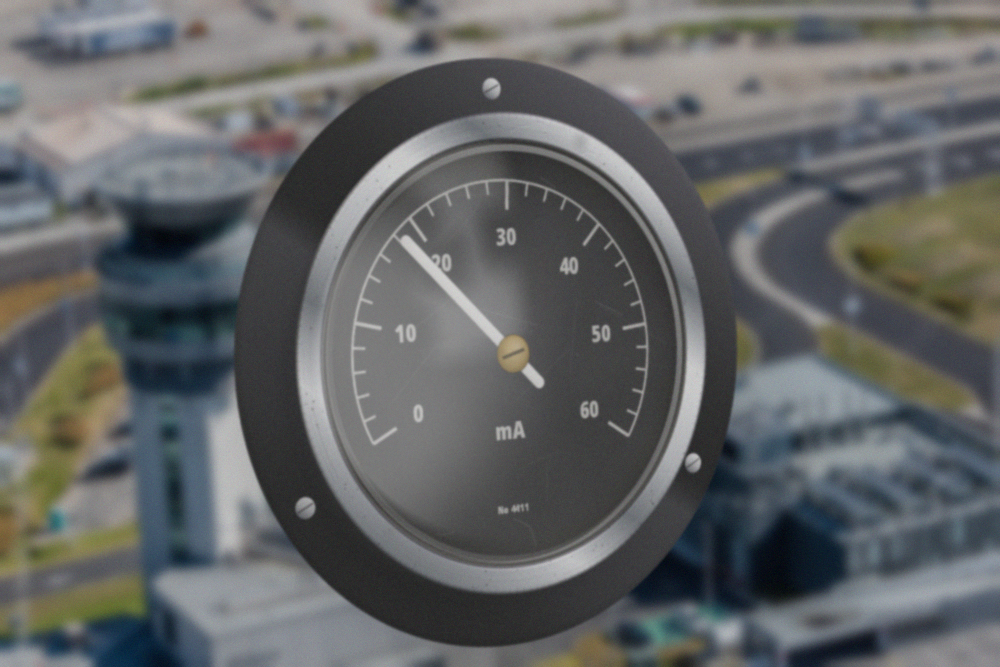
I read 18; mA
